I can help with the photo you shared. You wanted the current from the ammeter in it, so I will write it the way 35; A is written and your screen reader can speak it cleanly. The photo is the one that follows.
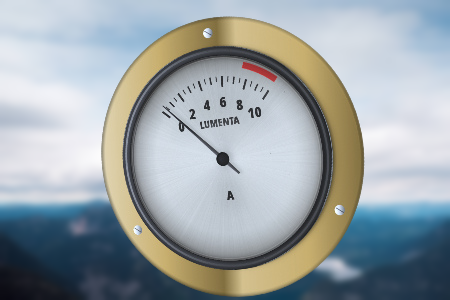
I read 0.5; A
